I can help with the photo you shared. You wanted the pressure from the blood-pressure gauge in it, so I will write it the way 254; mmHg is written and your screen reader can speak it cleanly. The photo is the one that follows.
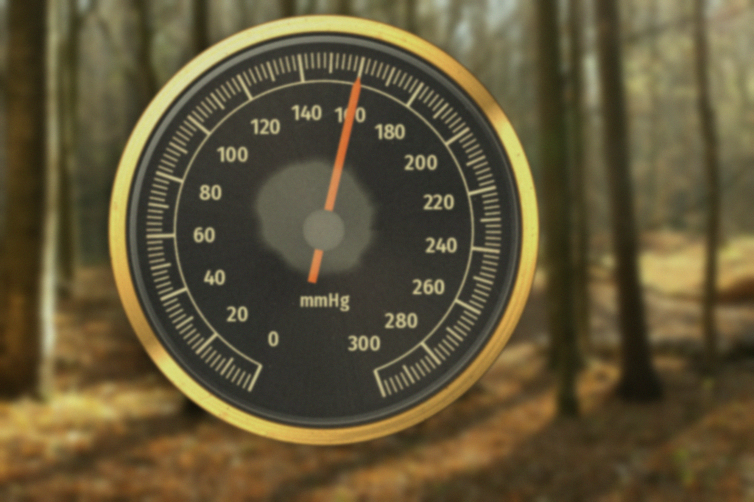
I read 160; mmHg
